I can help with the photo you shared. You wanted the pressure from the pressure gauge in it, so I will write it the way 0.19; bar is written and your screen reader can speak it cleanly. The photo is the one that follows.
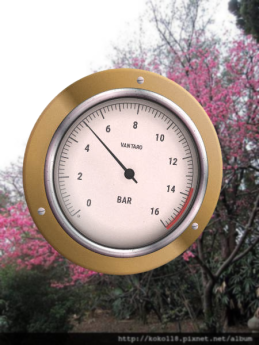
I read 5; bar
